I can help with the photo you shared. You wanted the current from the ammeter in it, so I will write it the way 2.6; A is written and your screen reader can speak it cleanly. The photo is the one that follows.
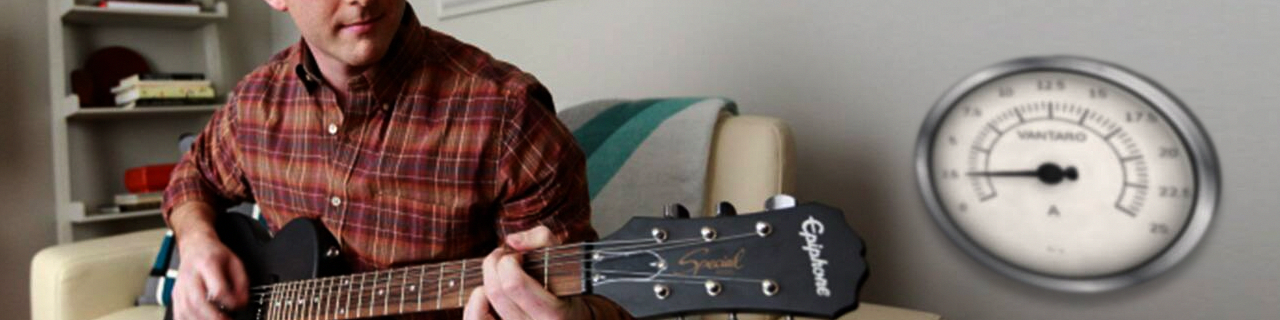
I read 2.5; A
